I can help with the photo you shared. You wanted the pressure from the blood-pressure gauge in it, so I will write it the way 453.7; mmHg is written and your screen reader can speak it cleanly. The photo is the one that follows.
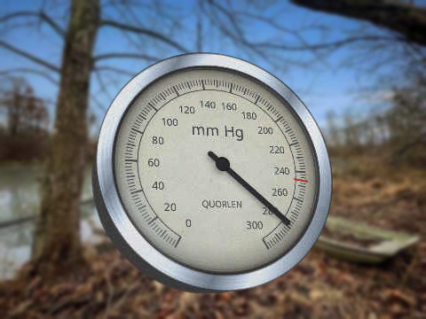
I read 280; mmHg
